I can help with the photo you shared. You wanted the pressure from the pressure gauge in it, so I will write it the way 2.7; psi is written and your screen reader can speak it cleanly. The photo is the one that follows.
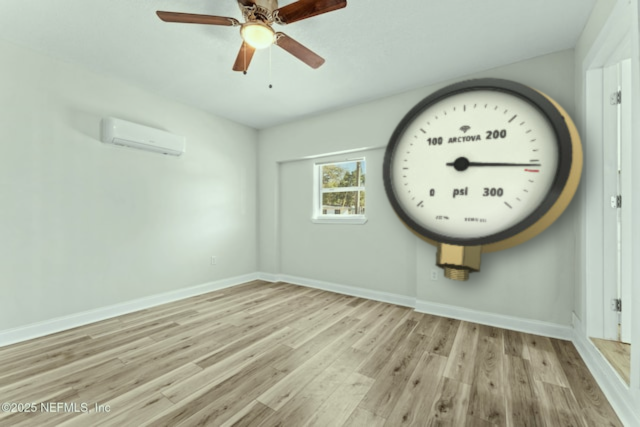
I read 255; psi
